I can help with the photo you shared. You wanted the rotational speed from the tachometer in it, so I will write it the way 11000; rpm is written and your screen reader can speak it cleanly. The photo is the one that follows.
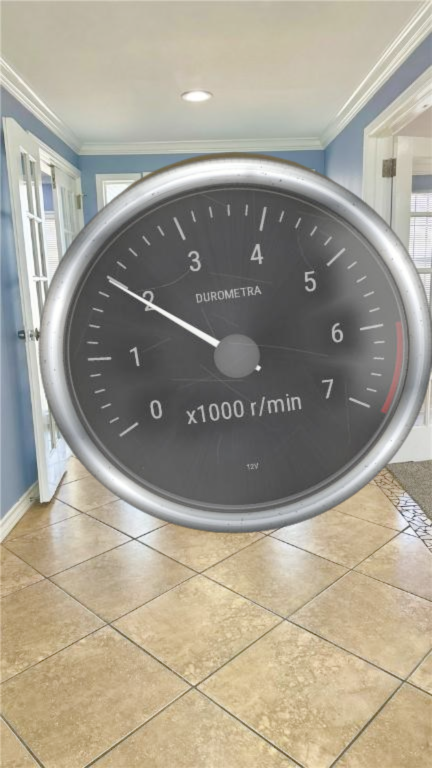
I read 2000; rpm
